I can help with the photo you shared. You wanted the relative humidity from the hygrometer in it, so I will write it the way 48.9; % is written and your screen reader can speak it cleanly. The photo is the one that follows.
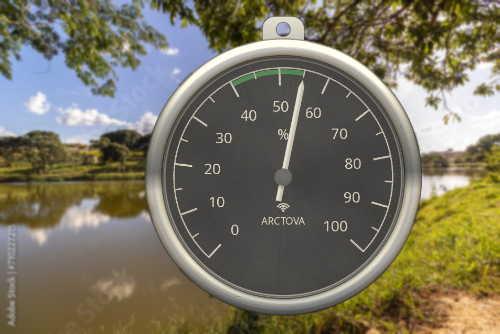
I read 55; %
